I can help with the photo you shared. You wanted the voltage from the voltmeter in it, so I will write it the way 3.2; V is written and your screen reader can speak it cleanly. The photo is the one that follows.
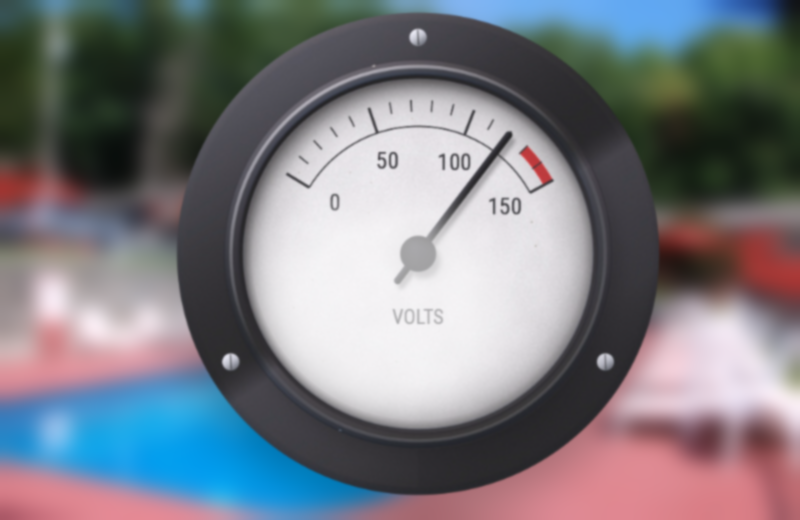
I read 120; V
